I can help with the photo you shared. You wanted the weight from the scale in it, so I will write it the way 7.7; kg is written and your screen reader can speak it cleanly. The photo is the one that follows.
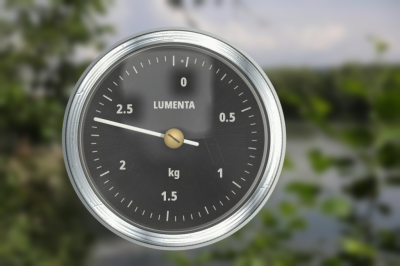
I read 2.35; kg
